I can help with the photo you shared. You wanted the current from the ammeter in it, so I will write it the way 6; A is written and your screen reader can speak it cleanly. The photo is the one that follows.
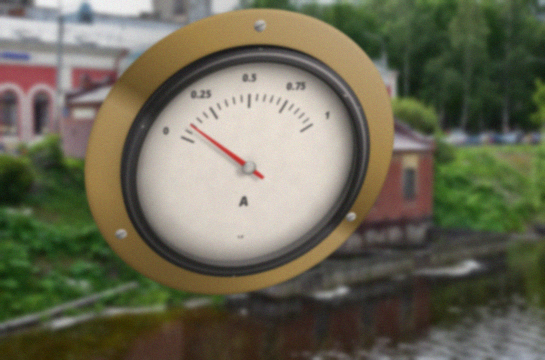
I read 0.1; A
